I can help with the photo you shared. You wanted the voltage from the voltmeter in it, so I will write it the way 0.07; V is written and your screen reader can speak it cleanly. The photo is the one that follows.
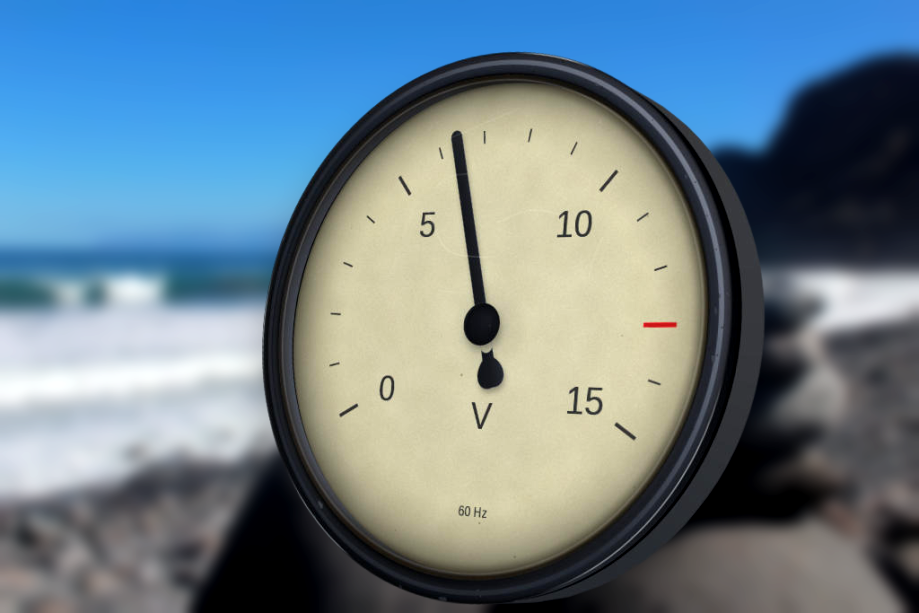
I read 6.5; V
